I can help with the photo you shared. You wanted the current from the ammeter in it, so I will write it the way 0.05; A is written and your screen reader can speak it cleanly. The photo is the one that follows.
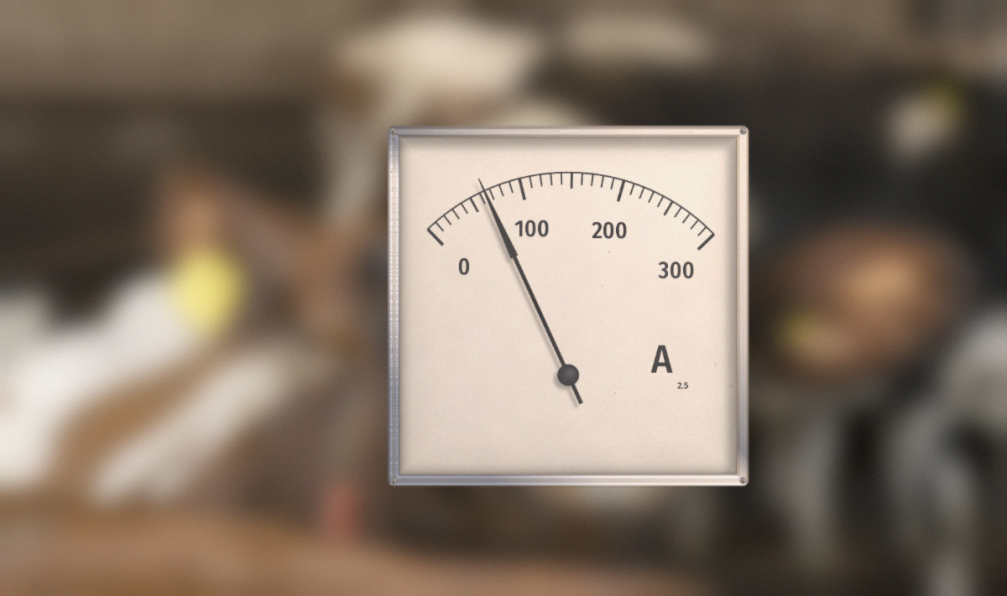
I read 65; A
